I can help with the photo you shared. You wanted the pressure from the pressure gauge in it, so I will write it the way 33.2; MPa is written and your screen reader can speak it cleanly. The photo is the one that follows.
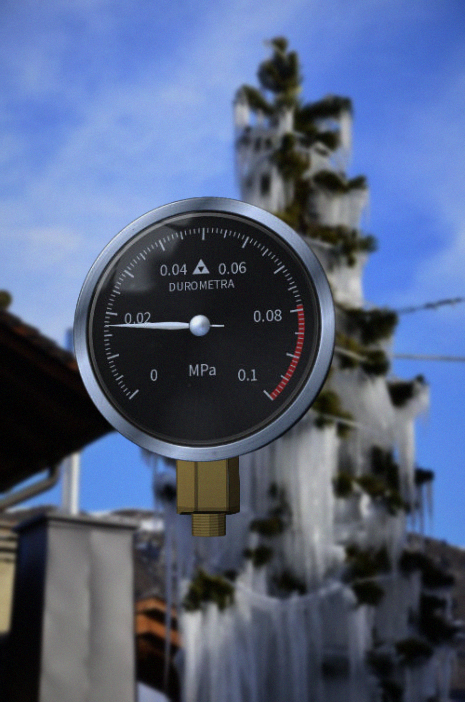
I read 0.017; MPa
